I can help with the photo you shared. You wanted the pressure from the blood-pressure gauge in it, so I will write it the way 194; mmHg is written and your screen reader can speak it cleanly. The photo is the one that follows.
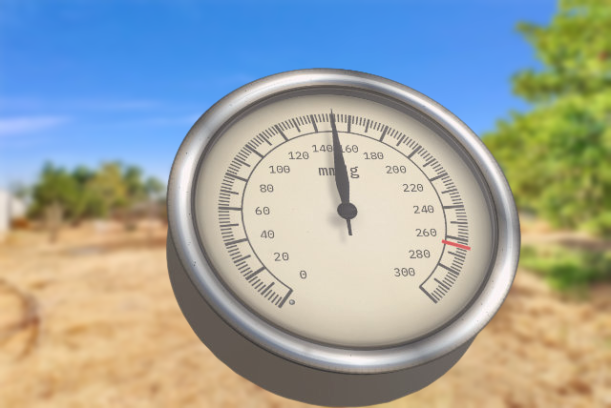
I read 150; mmHg
